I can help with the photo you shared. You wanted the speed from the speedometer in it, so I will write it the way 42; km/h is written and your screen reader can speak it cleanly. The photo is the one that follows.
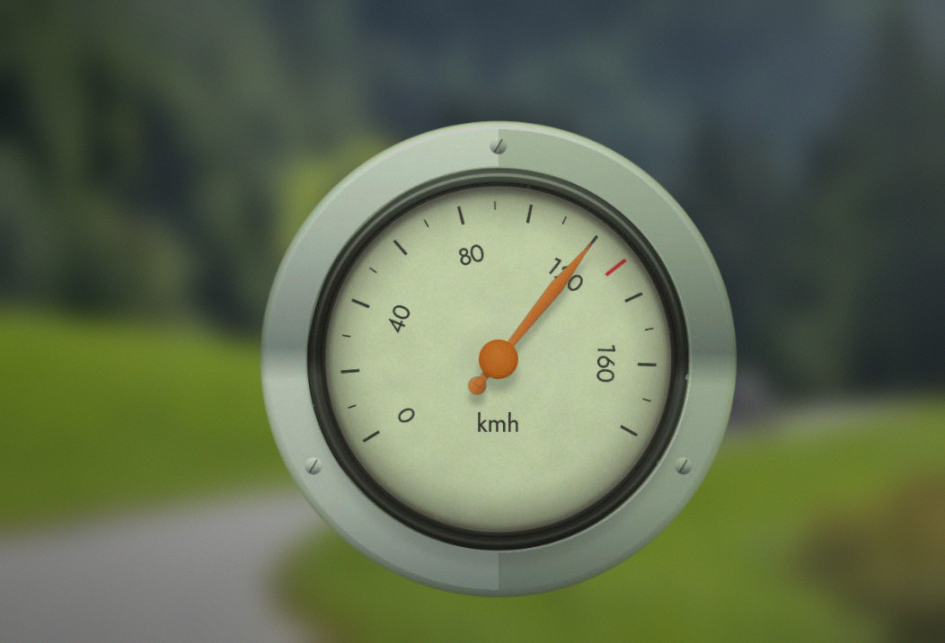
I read 120; km/h
